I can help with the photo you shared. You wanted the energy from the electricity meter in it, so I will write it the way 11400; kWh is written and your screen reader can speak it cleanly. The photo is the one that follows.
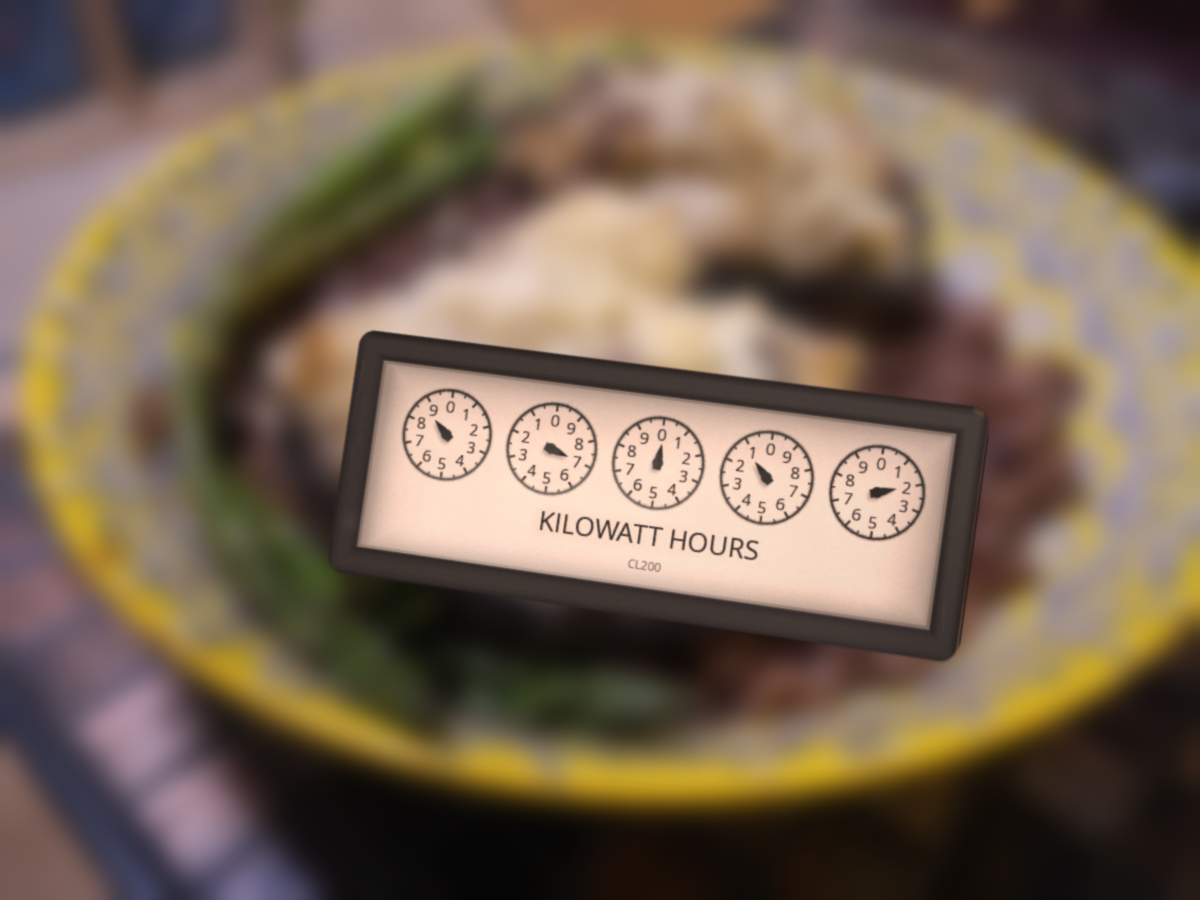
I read 87012; kWh
